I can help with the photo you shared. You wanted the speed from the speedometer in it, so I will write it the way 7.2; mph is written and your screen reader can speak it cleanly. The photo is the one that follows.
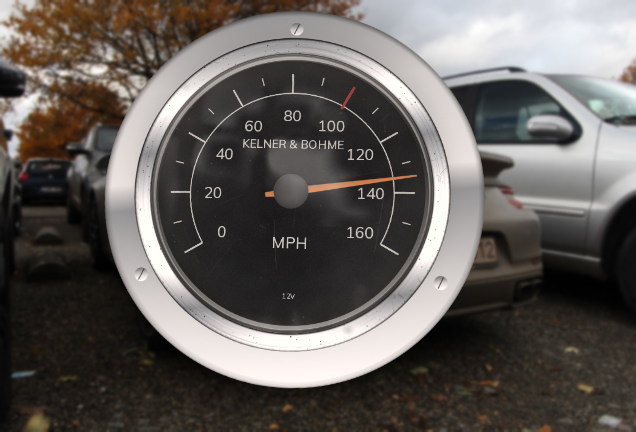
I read 135; mph
